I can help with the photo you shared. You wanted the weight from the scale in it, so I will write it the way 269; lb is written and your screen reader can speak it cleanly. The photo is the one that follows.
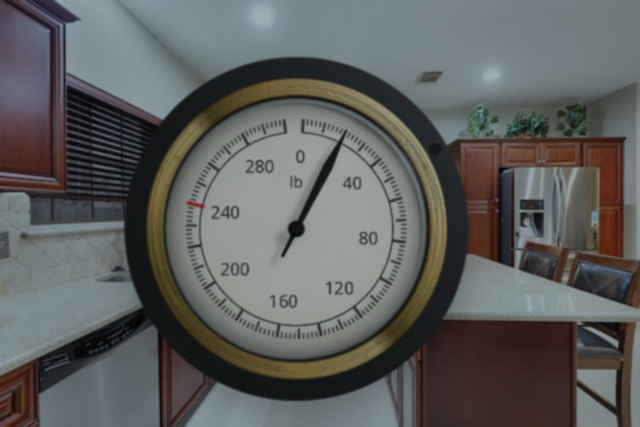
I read 20; lb
